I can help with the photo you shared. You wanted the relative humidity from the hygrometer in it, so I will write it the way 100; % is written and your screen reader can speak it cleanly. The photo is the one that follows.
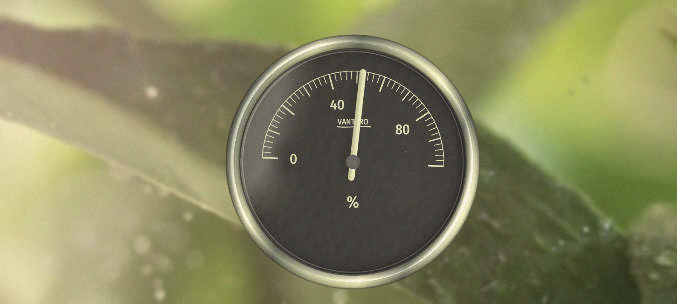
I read 52; %
